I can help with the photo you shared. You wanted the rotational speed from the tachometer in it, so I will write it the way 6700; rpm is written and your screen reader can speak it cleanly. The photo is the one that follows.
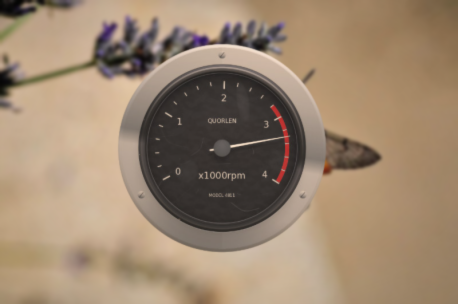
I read 3300; rpm
